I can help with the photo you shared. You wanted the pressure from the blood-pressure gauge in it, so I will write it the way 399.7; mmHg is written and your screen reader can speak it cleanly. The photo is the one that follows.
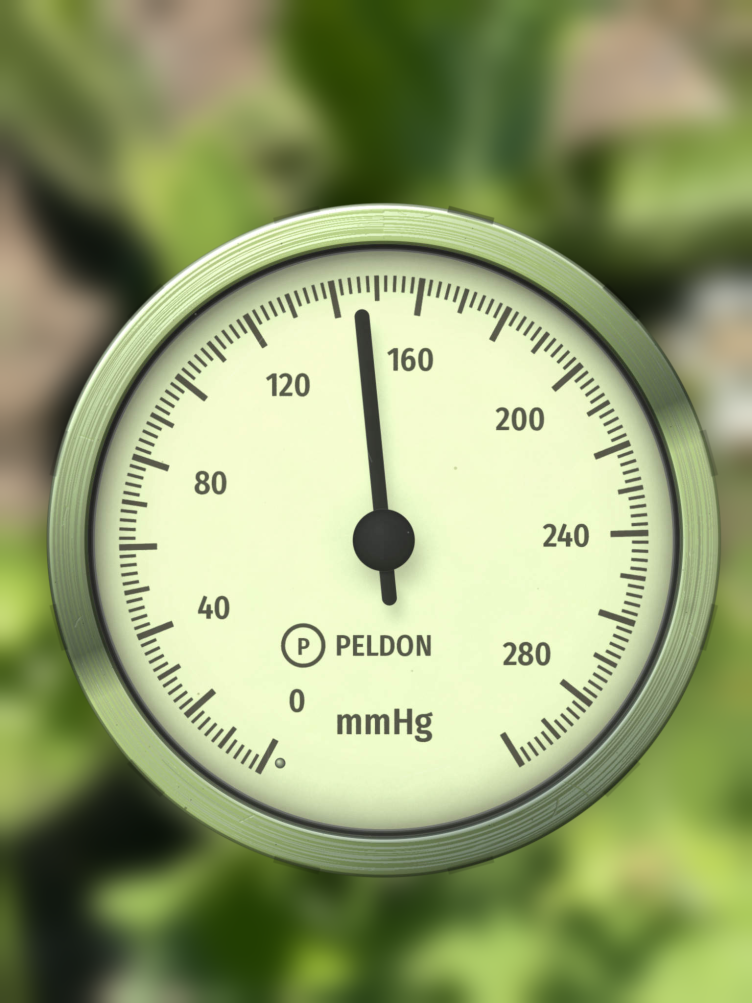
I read 146; mmHg
